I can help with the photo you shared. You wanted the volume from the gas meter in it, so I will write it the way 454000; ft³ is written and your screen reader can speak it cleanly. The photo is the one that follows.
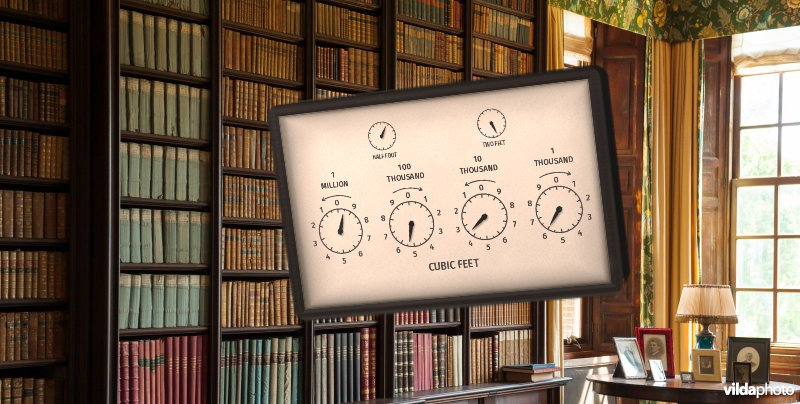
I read 953600; ft³
